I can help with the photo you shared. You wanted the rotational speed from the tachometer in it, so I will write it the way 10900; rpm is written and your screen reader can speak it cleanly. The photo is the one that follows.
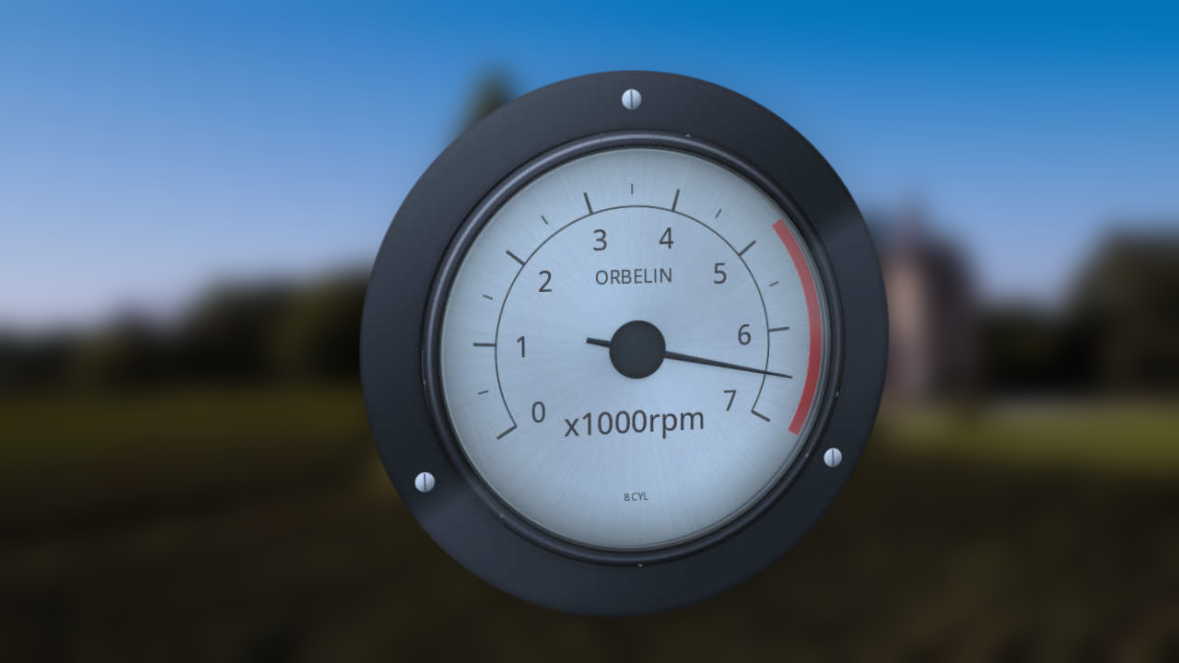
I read 6500; rpm
